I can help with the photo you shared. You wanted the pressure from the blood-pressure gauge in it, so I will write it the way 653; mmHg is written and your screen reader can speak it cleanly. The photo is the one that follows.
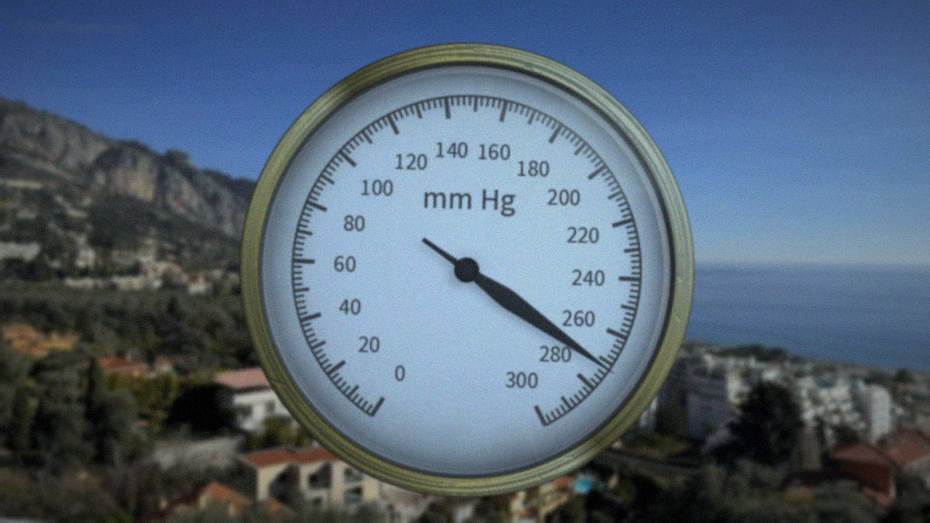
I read 272; mmHg
